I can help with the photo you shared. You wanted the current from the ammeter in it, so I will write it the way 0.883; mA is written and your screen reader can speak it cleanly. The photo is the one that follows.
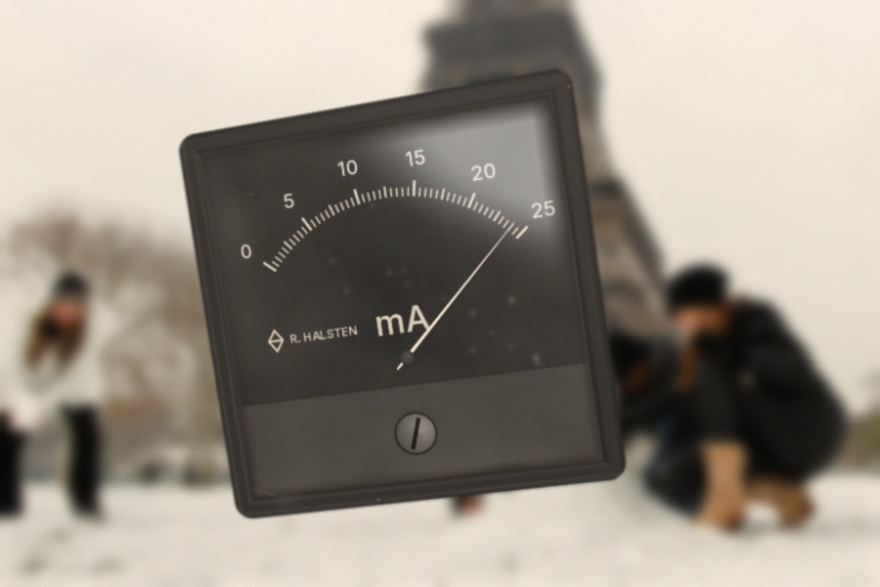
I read 24; mA
